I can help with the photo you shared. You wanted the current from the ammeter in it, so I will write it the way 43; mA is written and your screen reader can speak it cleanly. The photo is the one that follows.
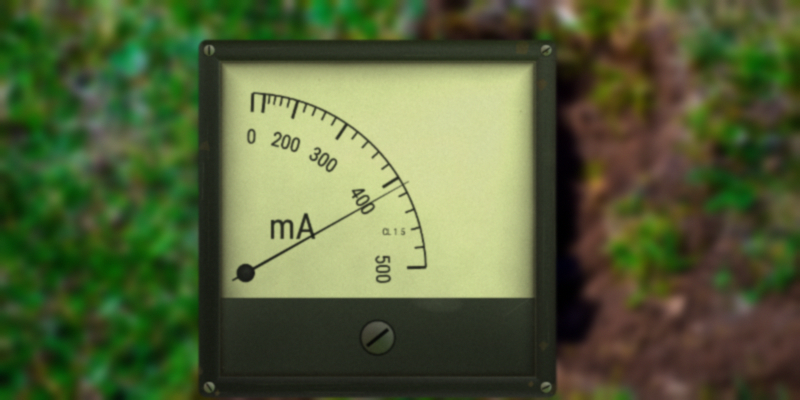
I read 410; mA
